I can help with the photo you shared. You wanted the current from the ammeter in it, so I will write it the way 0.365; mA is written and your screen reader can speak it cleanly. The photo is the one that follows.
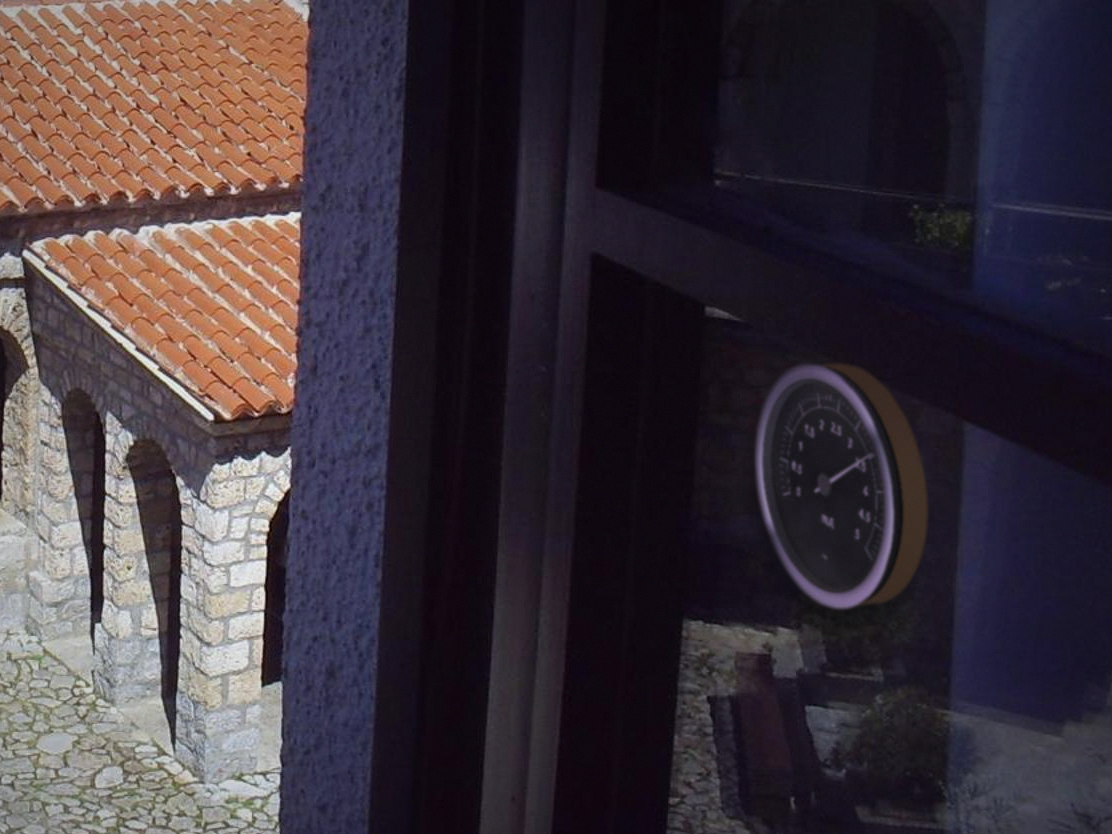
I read 3.5; mA
